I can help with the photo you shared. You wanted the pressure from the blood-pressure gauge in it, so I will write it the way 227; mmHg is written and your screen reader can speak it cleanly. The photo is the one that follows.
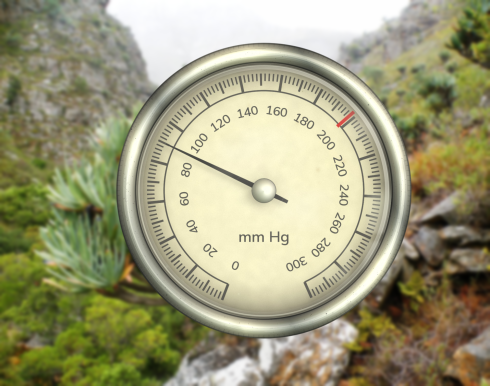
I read 90; mmHg
